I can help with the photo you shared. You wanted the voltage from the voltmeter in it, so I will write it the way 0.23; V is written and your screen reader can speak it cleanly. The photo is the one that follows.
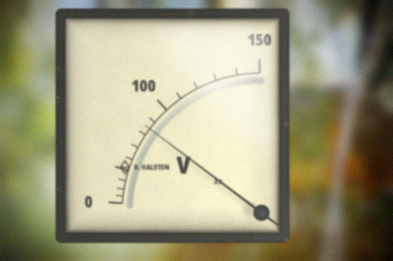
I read 85; V
